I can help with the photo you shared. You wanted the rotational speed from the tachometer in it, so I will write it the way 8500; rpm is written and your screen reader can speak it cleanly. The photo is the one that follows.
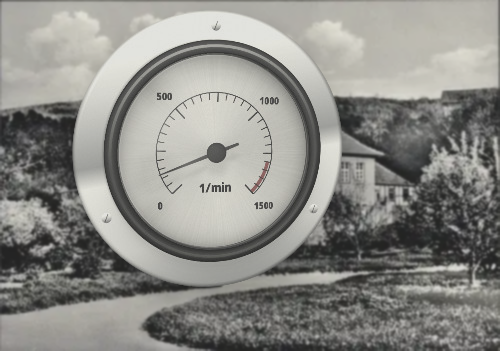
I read 125; rpm
